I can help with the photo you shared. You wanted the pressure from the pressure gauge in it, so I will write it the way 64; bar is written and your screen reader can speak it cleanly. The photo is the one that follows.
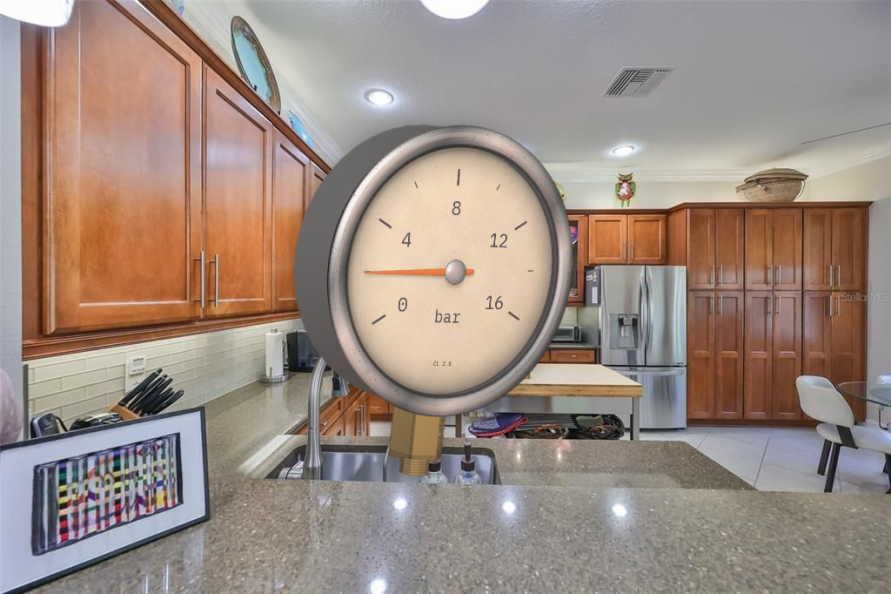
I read 2; bar
